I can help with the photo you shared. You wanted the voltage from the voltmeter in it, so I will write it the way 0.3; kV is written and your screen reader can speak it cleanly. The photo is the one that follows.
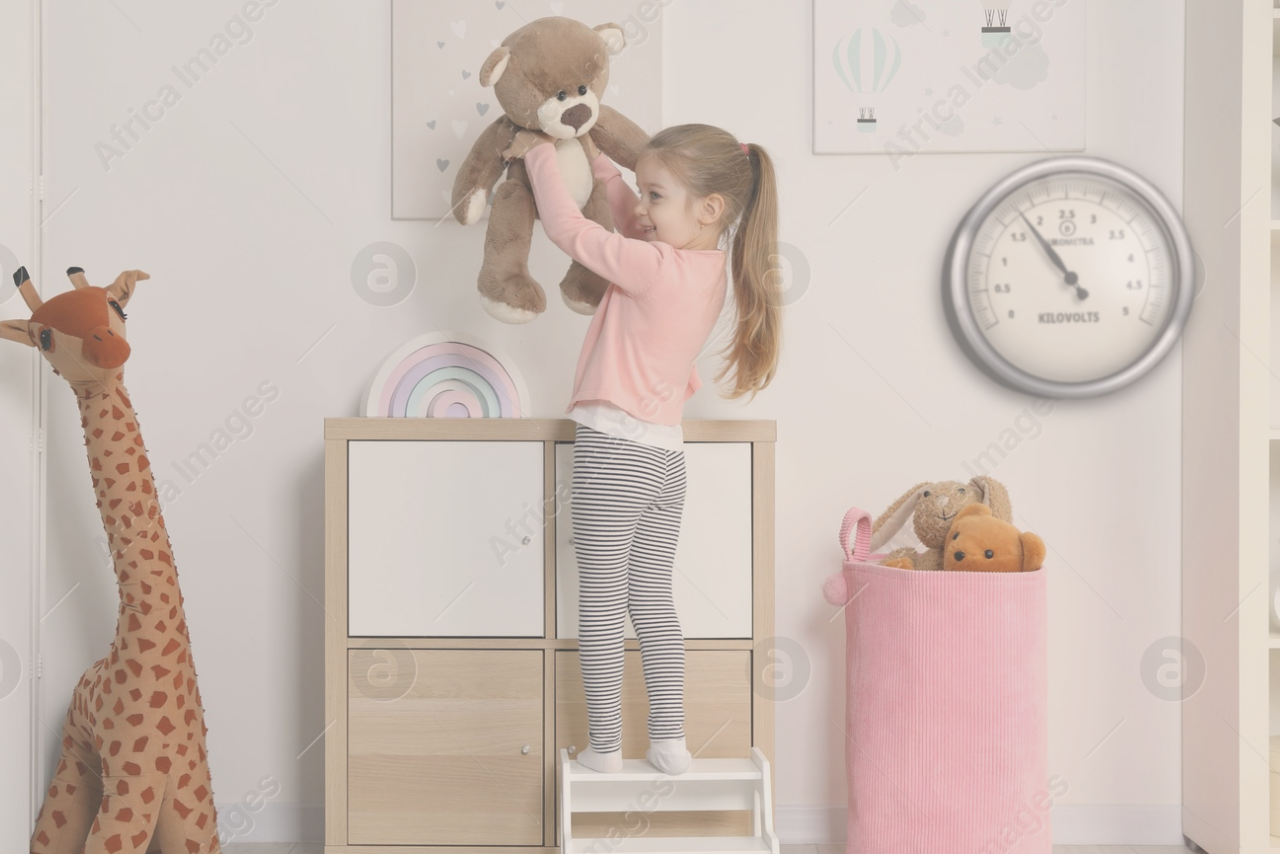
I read 1.75; kV
